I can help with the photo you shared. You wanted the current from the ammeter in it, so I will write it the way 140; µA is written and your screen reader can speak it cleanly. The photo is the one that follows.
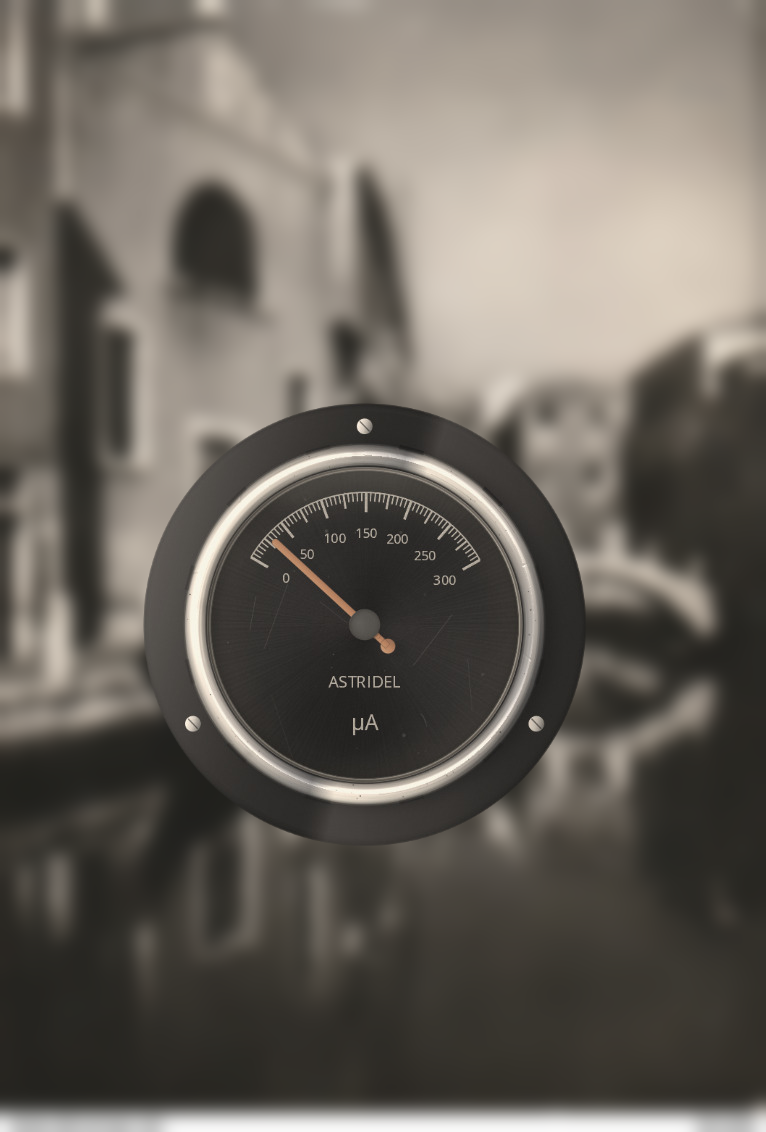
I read 30; µA
